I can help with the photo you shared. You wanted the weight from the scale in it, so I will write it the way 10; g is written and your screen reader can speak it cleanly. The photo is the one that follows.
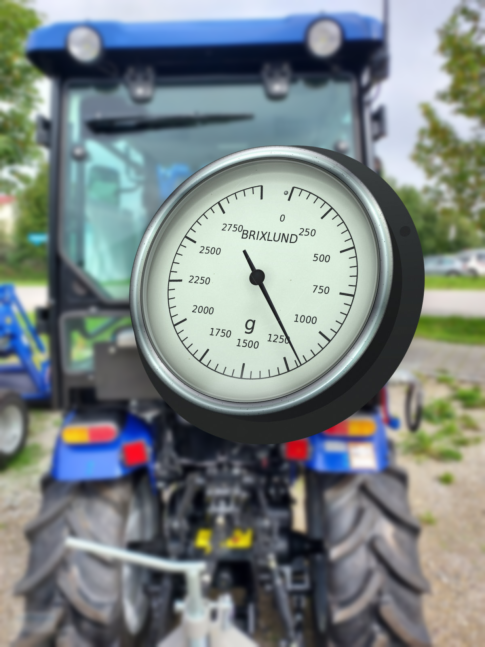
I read 1175; g
